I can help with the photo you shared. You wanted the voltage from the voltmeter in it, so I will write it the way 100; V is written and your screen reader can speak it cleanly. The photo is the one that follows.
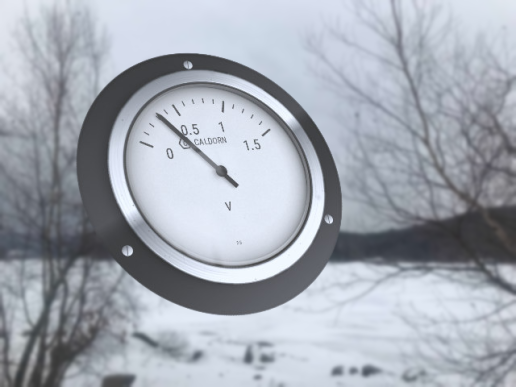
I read 0.3; V
